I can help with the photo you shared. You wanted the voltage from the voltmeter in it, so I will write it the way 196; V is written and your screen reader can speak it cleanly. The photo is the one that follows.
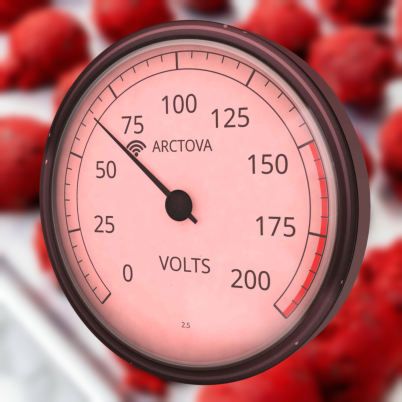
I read 65; V
